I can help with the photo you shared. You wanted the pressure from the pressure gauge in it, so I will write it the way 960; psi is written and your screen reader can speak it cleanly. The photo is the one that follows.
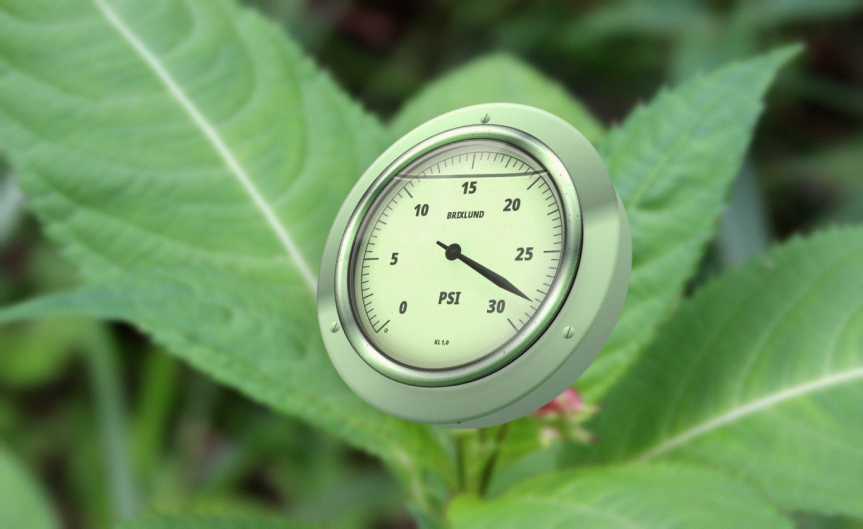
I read 28.25; psi
